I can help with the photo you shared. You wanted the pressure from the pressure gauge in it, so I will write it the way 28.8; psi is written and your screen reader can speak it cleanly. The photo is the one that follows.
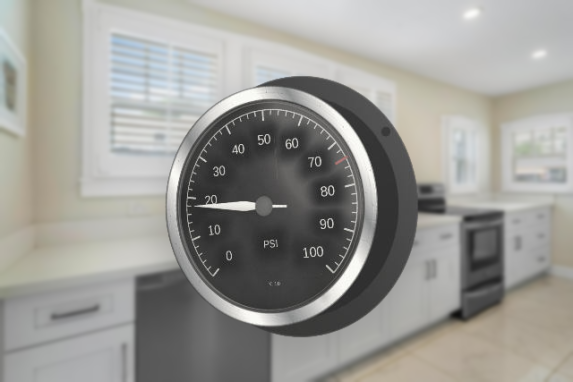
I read 18; psi
